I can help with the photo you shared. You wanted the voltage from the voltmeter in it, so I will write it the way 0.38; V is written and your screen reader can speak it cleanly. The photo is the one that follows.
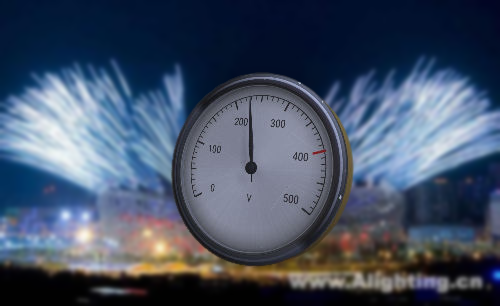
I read 230; V
